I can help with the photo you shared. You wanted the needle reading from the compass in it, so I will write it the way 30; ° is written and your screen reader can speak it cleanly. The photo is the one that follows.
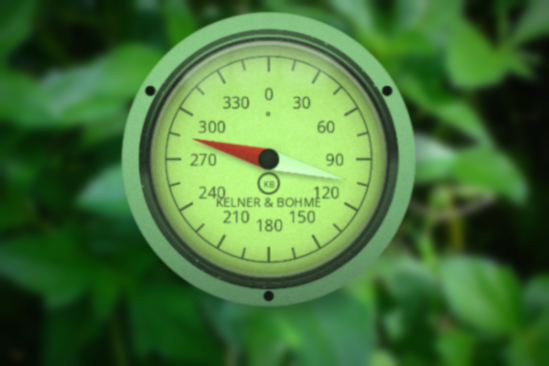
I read 285; °
